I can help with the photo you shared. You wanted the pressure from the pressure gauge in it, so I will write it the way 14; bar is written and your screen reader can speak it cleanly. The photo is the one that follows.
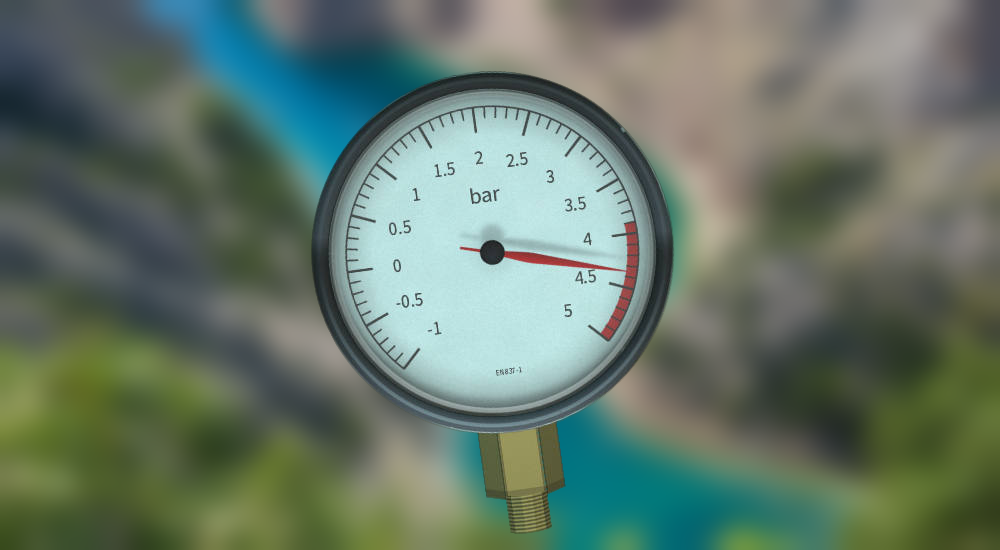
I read 4.35; bar
